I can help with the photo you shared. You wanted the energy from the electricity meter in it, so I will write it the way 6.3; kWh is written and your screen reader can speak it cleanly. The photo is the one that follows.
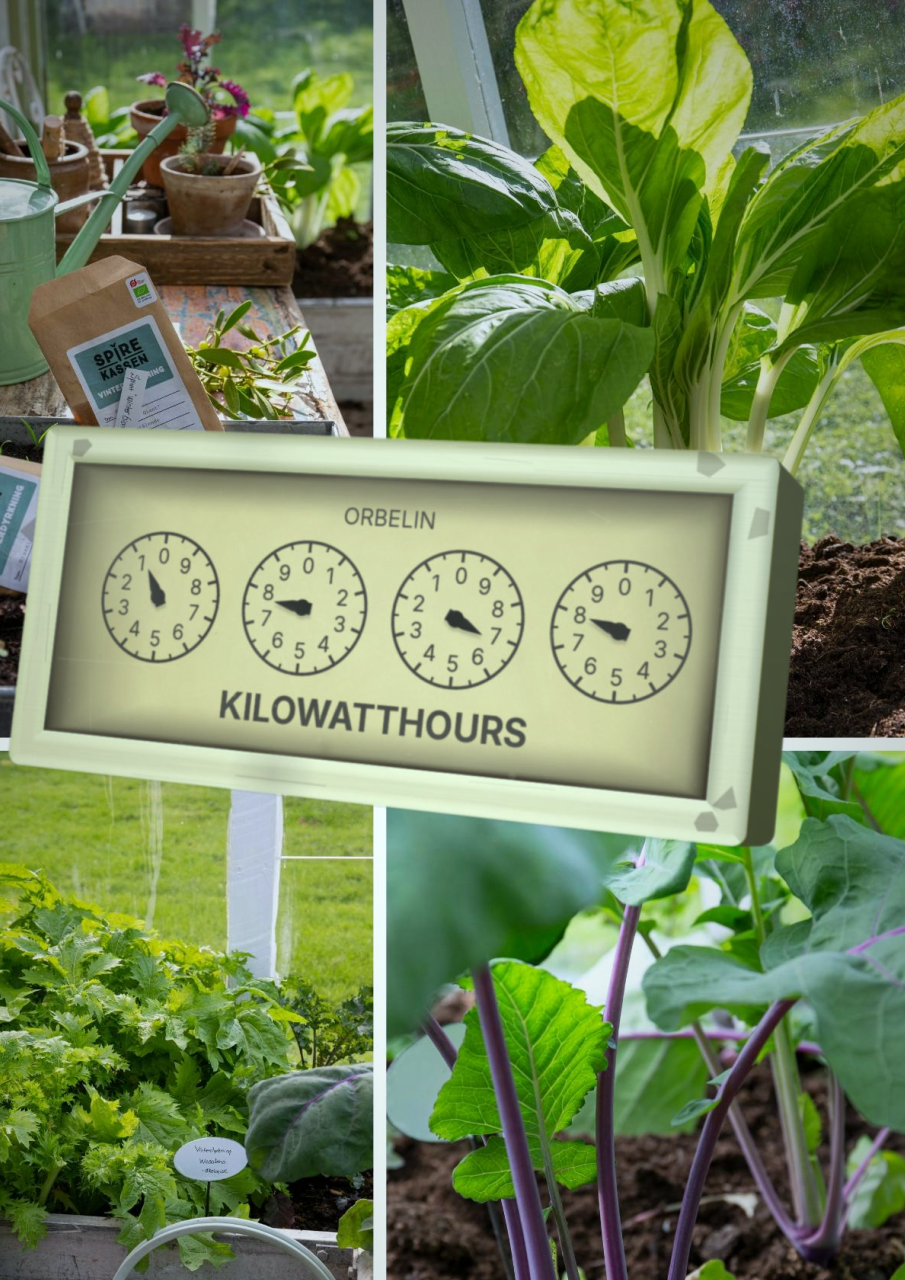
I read 768; kWh
